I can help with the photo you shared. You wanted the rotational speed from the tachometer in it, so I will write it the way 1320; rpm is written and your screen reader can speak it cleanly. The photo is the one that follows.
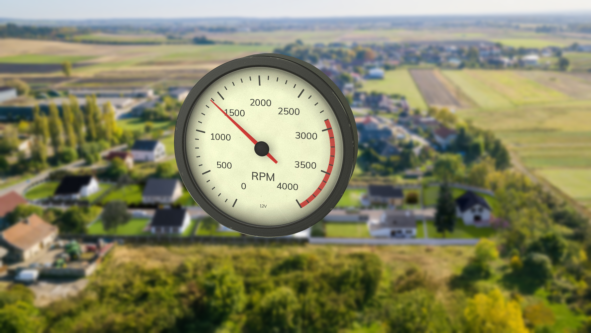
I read 1400; rpm
